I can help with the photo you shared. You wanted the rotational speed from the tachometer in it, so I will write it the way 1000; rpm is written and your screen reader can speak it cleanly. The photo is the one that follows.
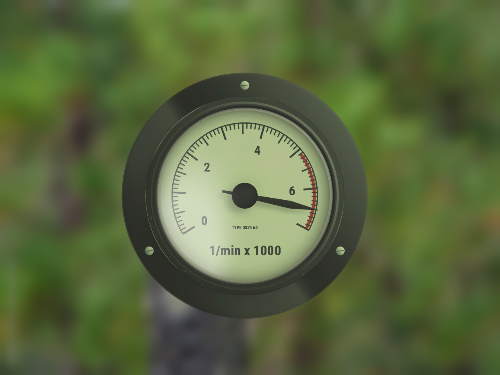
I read 6500; rpm
